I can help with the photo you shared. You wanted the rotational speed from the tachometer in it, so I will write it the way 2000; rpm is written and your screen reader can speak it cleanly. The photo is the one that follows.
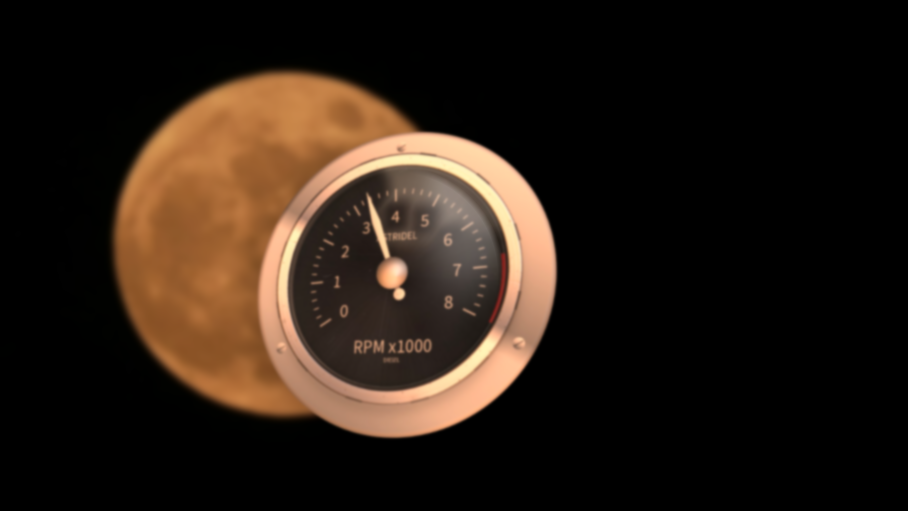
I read 3400; rpm
